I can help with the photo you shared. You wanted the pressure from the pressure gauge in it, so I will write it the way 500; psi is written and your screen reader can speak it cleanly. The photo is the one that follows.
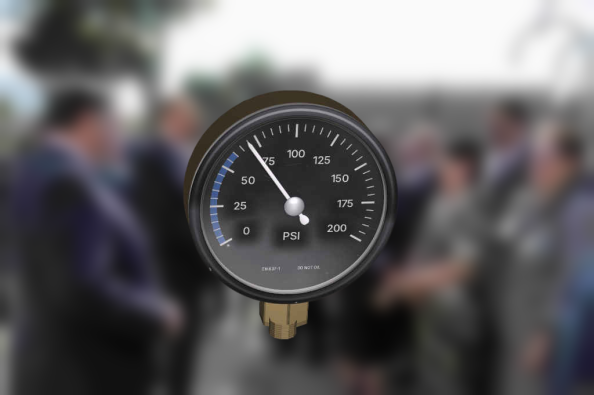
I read 70; psi
